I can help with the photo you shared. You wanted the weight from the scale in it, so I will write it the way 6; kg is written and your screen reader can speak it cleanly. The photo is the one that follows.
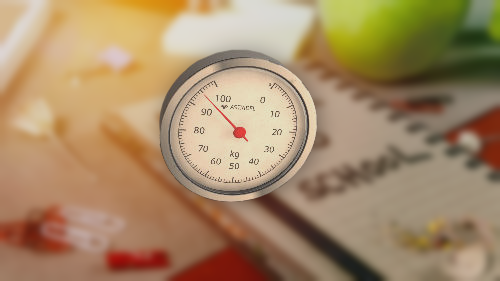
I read 95; kg
